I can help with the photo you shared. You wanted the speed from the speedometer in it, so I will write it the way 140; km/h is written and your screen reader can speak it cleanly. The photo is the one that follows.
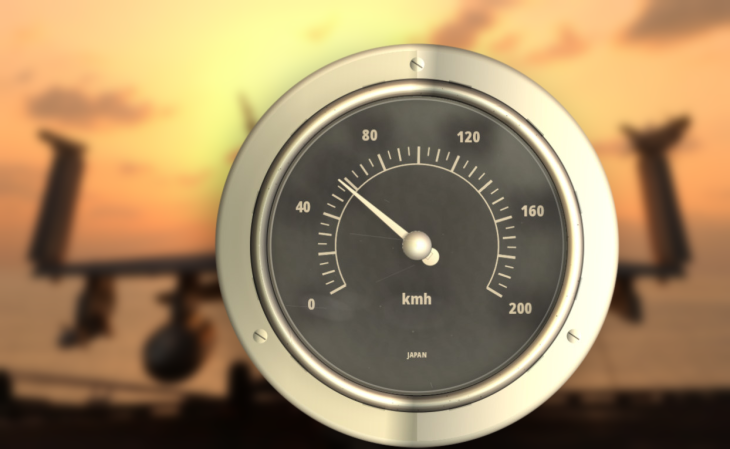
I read 57.5; km/h
